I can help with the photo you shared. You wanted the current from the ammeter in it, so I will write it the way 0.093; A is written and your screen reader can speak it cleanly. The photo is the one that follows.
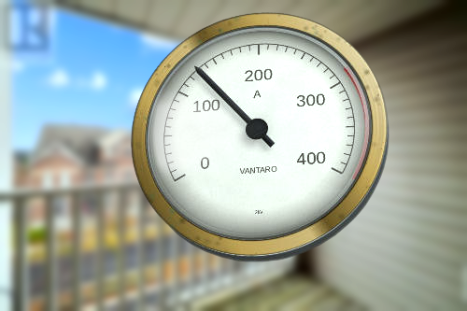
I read 130; A
